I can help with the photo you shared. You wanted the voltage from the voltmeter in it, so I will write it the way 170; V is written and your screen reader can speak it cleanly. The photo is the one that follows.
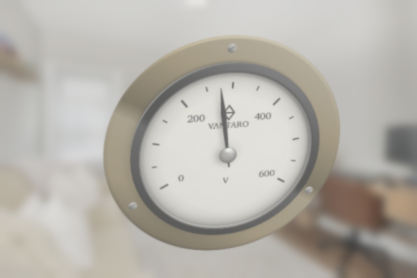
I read 275; V
